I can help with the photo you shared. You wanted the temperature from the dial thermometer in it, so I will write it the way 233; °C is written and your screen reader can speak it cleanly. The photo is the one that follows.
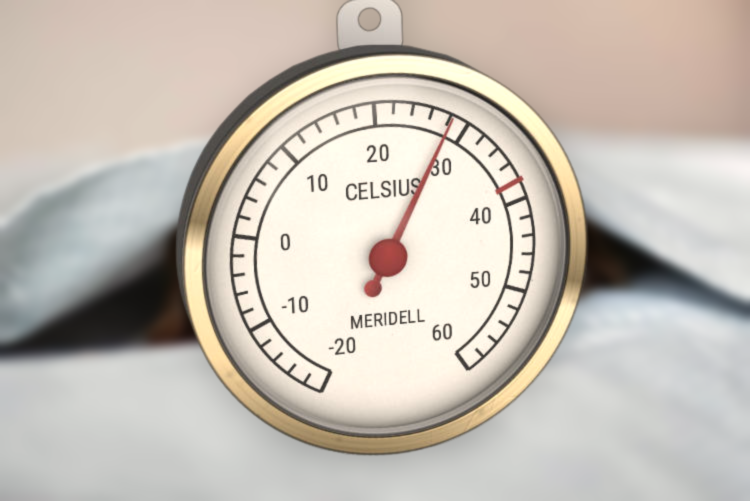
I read 28; °C
